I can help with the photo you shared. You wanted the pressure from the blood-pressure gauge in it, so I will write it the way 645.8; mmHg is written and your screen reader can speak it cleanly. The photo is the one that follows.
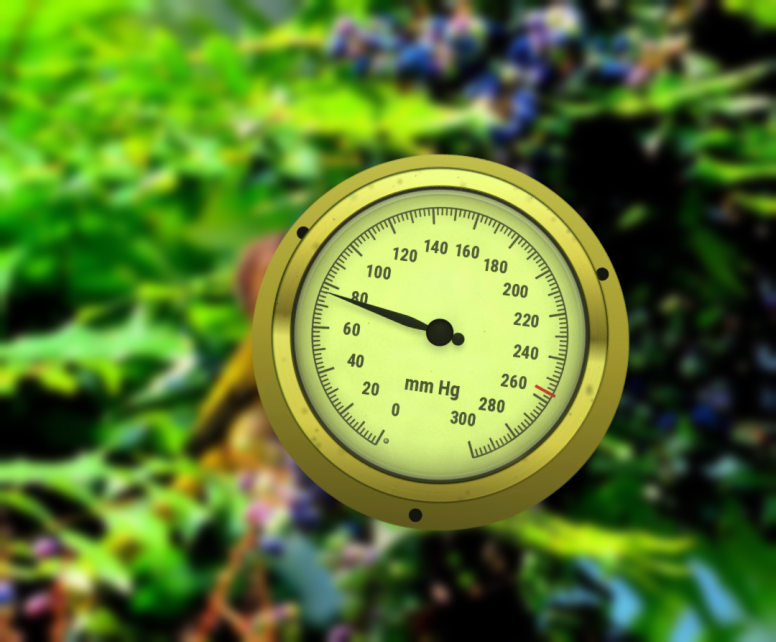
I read 76; mmHg
